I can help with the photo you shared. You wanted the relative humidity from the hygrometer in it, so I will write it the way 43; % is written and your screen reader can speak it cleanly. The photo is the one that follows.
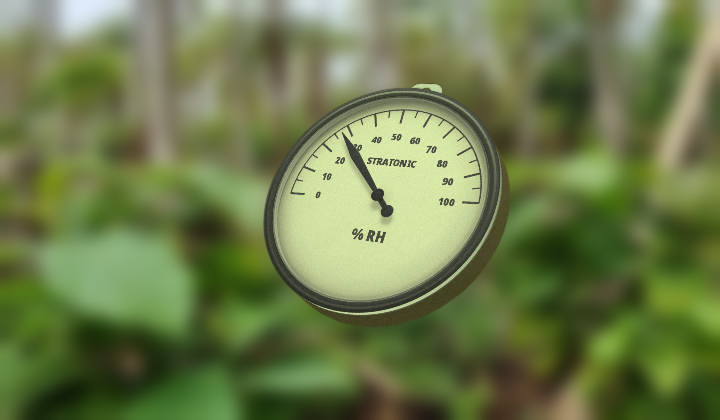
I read 27.5; %
